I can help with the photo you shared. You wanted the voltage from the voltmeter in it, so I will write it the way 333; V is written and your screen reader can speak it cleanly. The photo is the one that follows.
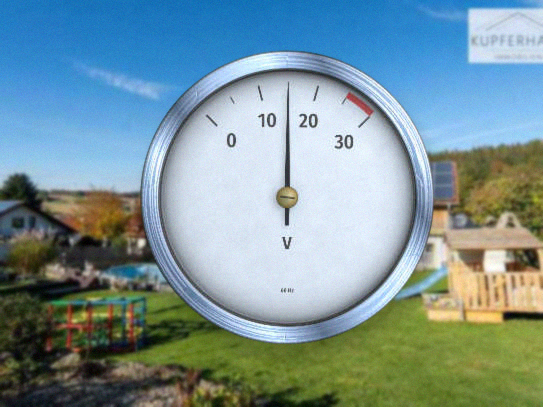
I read 15; V
